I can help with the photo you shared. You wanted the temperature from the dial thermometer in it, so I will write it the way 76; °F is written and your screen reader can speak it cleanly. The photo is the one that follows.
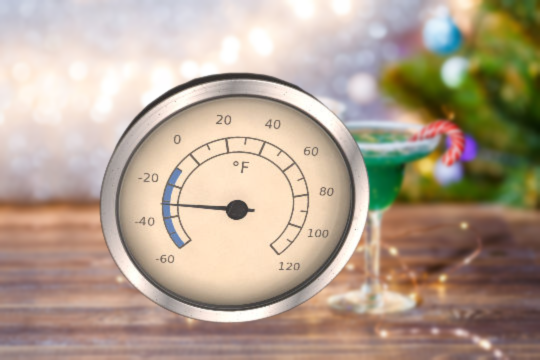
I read -30; °F
